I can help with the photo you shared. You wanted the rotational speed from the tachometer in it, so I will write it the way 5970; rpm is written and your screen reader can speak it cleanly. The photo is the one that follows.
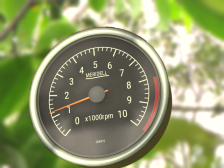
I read 1200; rpm
